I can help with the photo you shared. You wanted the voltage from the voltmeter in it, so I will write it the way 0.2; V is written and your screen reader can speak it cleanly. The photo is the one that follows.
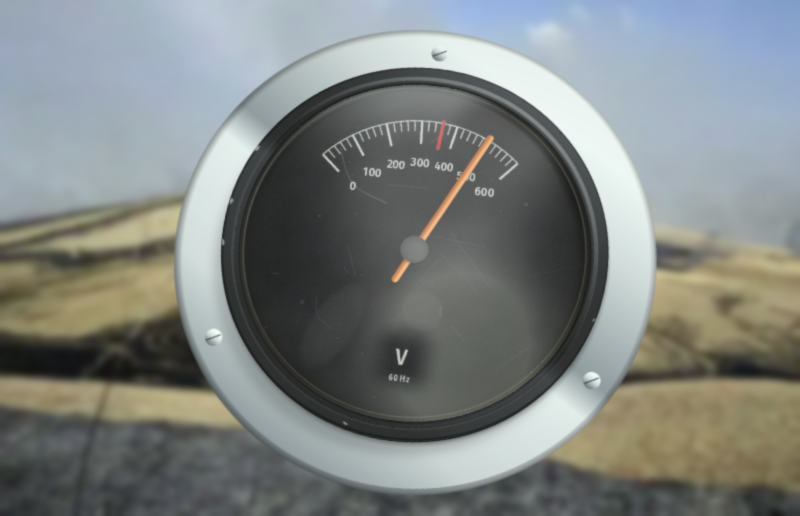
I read 500; V
